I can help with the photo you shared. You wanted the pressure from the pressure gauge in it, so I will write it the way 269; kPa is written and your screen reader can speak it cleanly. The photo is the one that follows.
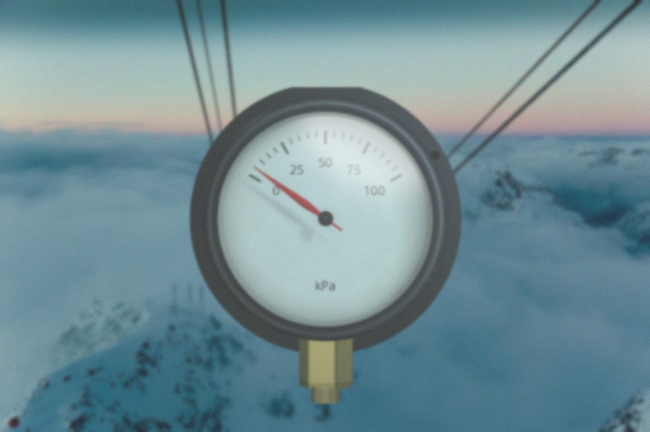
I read 5; kPa
